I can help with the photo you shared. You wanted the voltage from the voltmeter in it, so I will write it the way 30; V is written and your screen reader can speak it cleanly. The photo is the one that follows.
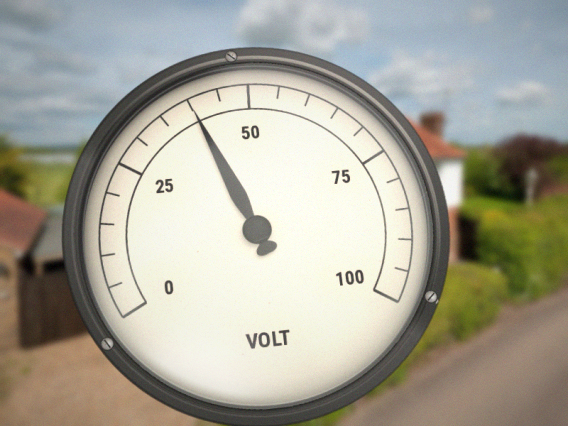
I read 40; V
